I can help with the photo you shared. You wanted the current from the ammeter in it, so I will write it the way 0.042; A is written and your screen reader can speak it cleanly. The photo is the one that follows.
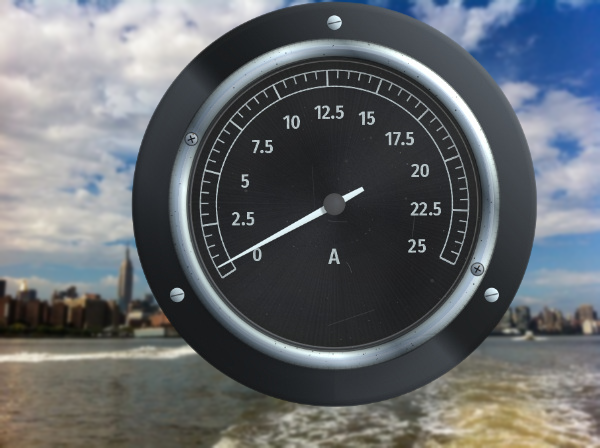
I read 0.5; A
